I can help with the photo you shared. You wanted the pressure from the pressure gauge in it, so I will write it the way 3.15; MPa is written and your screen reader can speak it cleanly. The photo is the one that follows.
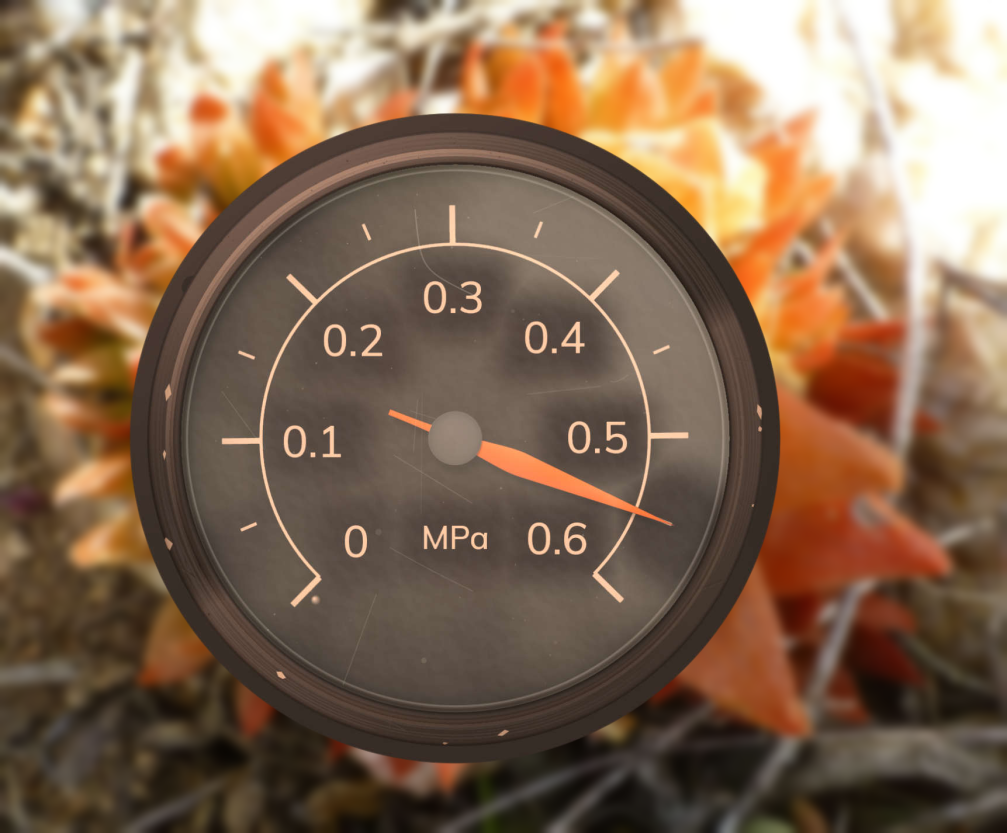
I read 0.55; MPa
